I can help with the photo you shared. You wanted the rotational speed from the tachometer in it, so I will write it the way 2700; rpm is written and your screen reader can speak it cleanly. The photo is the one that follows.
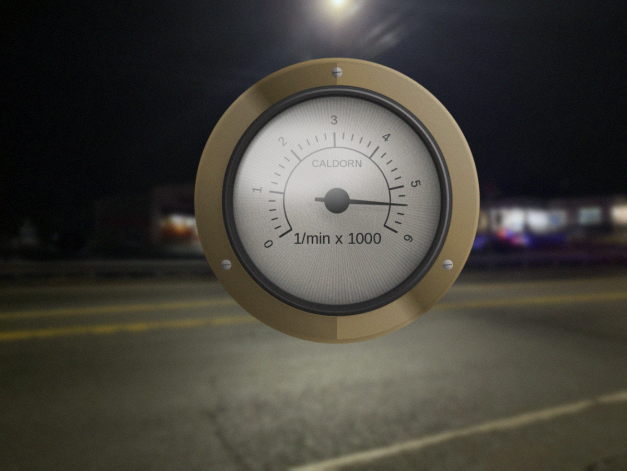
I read 5400; rpm
